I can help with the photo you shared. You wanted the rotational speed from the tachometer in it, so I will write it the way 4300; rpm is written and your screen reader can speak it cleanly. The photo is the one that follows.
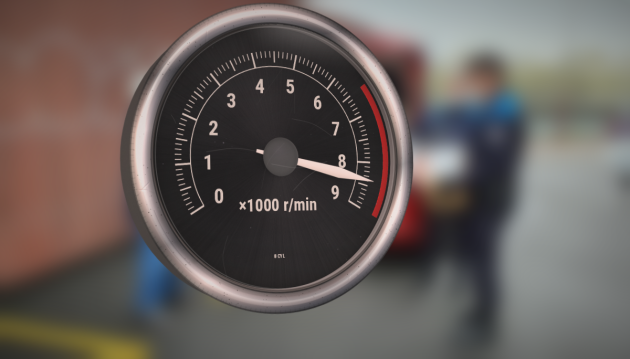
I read 8400; rpm
